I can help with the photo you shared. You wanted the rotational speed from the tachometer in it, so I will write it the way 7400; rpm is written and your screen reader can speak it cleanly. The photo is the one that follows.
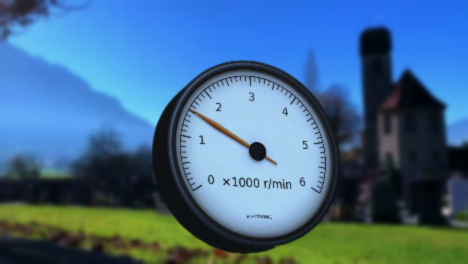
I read 1500; rpm
